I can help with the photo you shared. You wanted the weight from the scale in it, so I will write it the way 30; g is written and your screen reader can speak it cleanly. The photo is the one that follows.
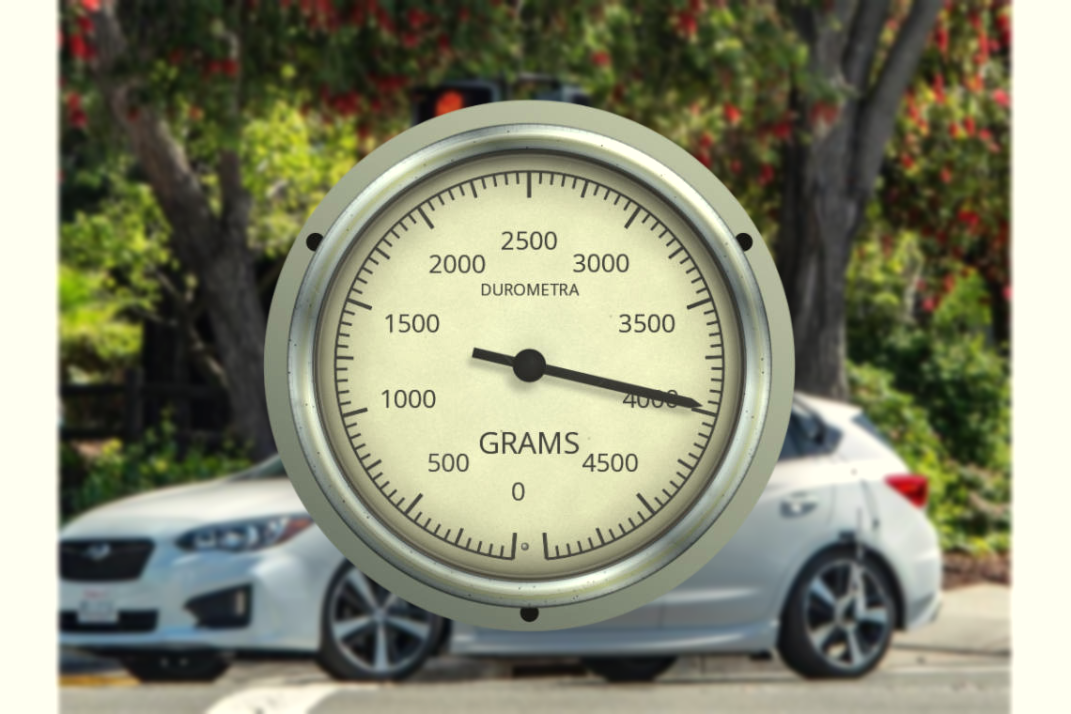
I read 3975; g
